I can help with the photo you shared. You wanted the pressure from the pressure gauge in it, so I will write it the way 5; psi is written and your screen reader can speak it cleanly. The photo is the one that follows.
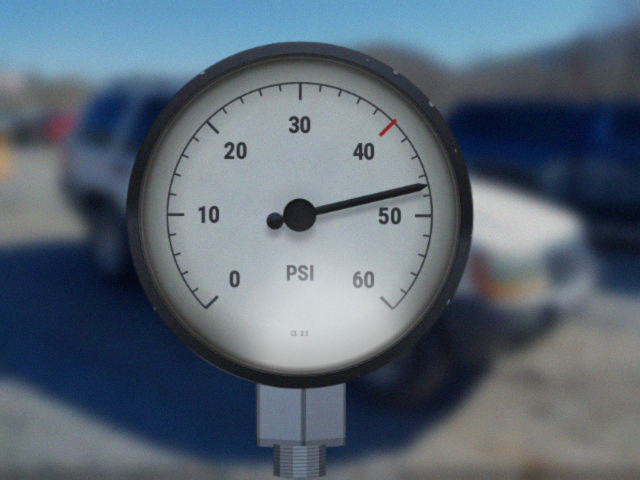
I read 47; psi
